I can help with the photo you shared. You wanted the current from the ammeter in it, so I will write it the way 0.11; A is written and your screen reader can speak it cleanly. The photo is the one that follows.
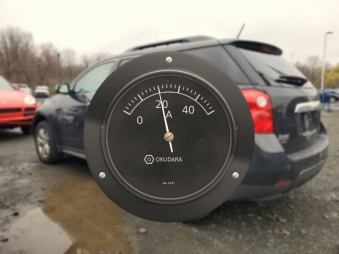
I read 20; A
